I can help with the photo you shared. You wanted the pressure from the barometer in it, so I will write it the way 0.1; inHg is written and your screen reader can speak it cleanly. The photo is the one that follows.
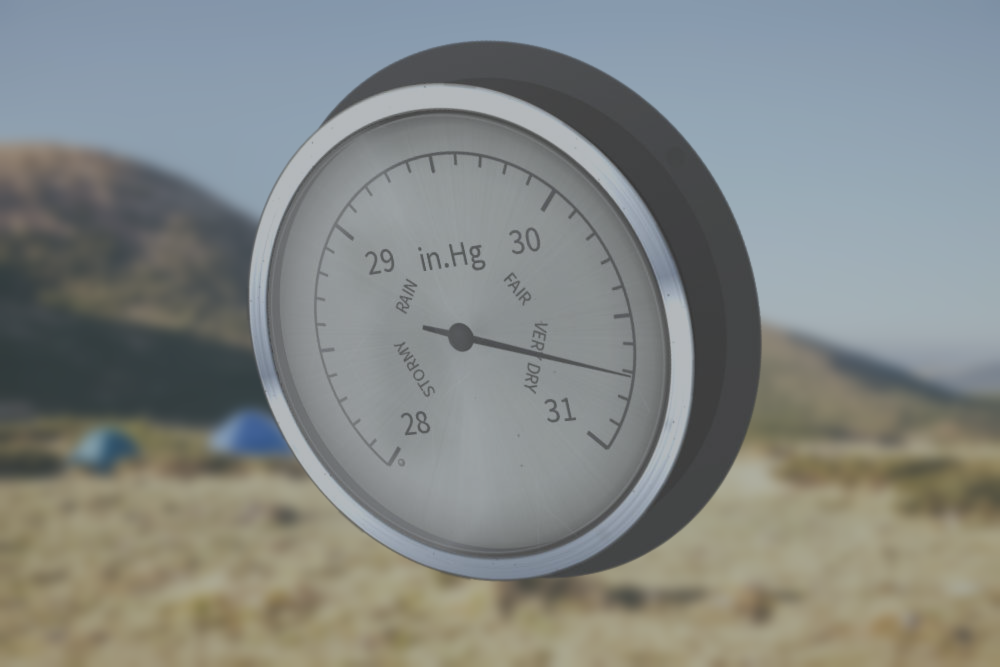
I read 30.7; inHg
